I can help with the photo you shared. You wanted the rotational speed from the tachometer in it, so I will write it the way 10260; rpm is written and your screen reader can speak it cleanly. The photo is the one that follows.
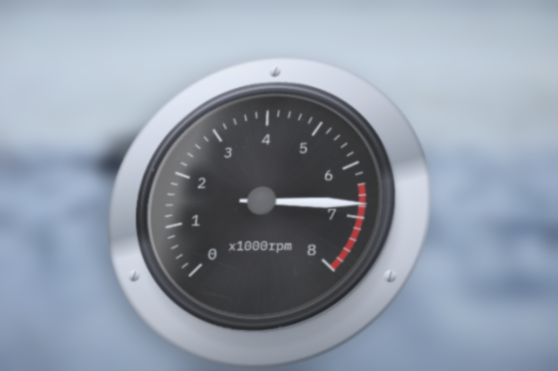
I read 6800; rpm
